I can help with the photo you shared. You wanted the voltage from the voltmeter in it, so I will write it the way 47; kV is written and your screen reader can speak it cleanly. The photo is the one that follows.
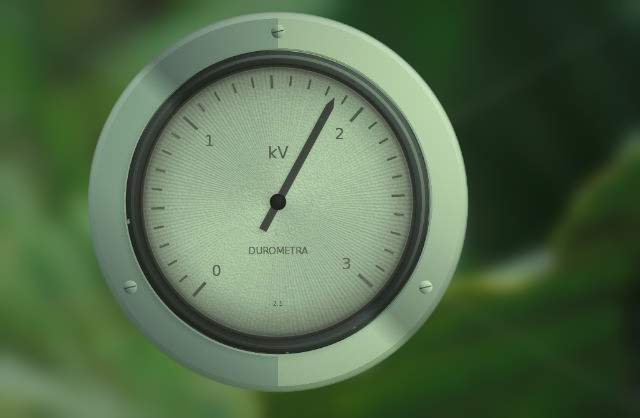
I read 1.85; kV
